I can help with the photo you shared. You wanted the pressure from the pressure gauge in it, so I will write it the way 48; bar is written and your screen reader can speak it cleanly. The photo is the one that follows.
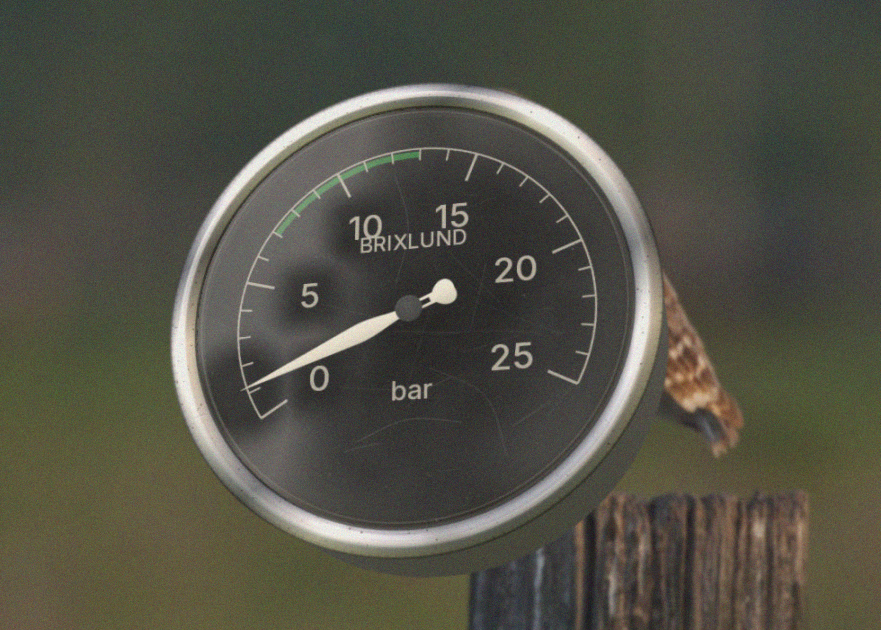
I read 1; bar
